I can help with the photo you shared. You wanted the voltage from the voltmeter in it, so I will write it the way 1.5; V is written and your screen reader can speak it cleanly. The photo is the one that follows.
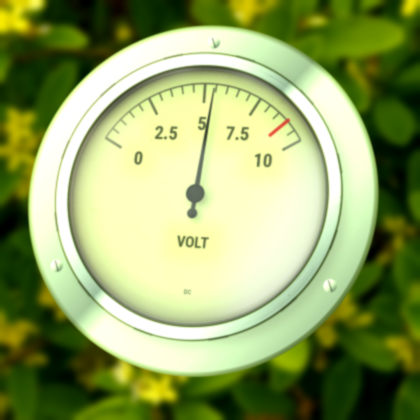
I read 5.5; V
